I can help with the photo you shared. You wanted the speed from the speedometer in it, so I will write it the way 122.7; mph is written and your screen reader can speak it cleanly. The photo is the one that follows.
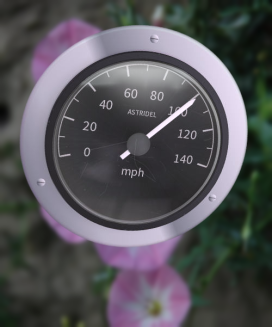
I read 100; mph
